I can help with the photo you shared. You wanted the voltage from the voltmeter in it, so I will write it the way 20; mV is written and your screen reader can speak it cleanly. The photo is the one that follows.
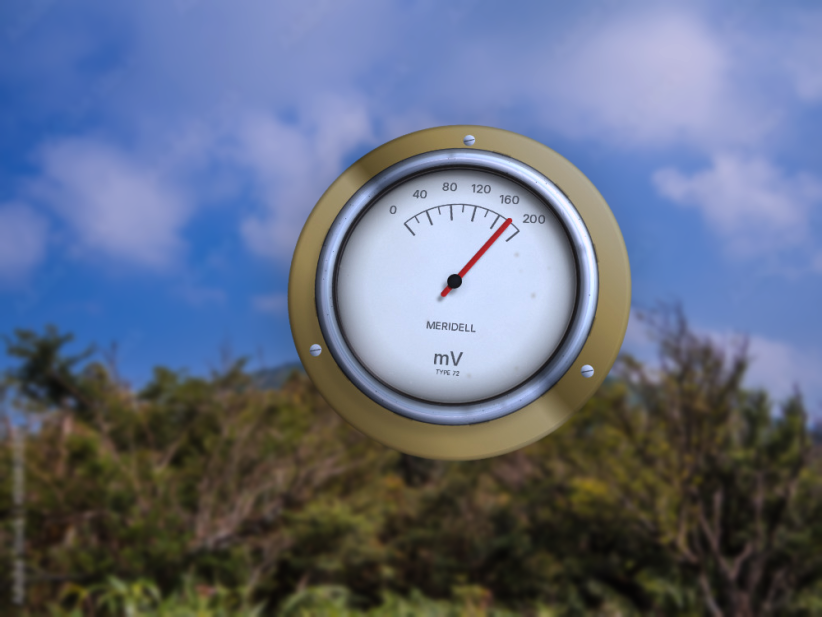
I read 180; mV
